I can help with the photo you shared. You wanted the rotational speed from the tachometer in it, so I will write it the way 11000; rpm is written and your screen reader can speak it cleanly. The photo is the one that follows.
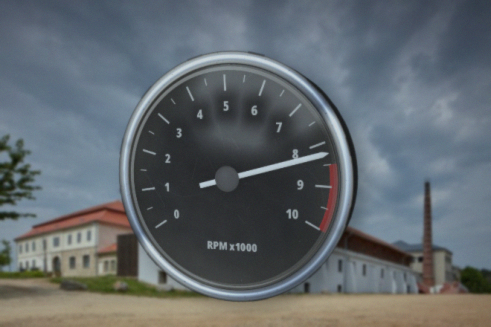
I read 8250; rpm
